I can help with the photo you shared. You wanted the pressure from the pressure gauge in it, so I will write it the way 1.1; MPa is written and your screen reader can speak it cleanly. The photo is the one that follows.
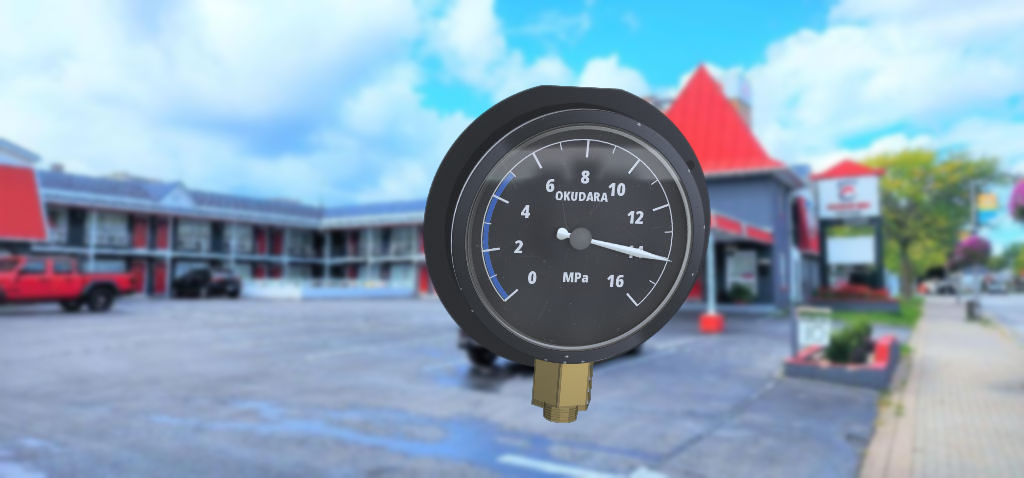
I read 14; MPa
